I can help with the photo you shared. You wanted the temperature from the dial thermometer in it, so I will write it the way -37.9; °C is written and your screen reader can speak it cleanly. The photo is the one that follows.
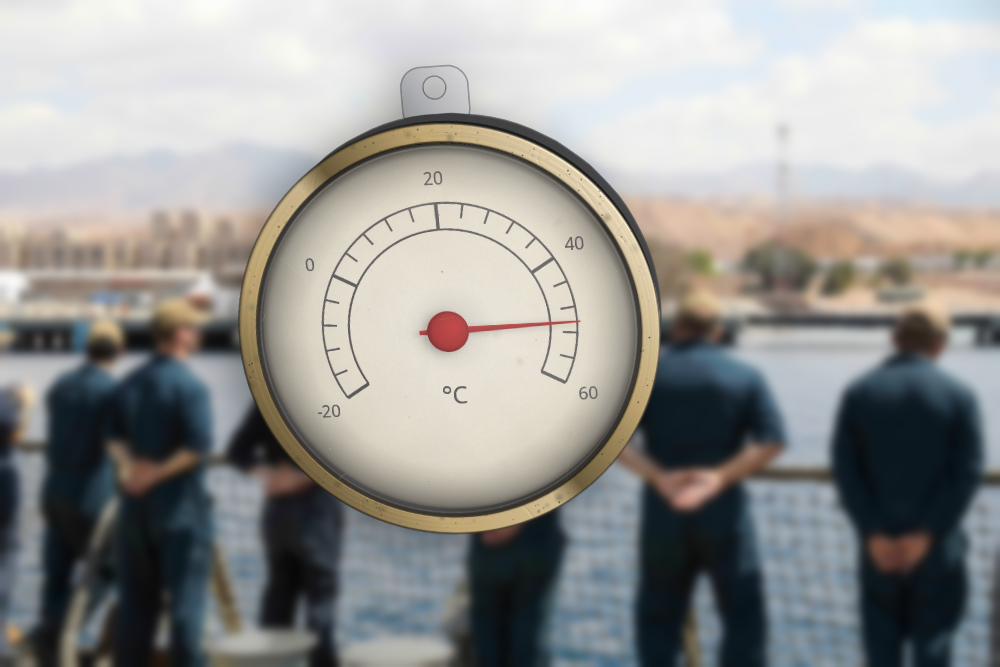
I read 50; °C
